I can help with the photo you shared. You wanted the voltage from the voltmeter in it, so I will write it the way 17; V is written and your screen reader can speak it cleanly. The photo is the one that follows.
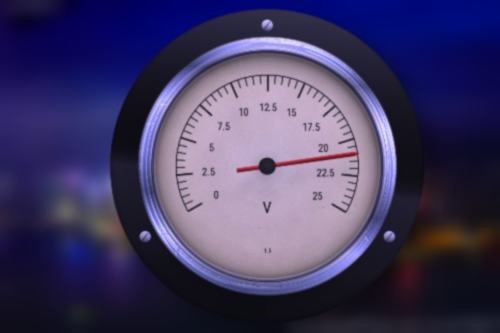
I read 21; V
